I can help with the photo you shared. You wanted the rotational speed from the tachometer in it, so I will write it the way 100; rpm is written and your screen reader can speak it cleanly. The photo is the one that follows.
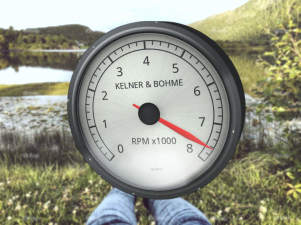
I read 7600; rpm
